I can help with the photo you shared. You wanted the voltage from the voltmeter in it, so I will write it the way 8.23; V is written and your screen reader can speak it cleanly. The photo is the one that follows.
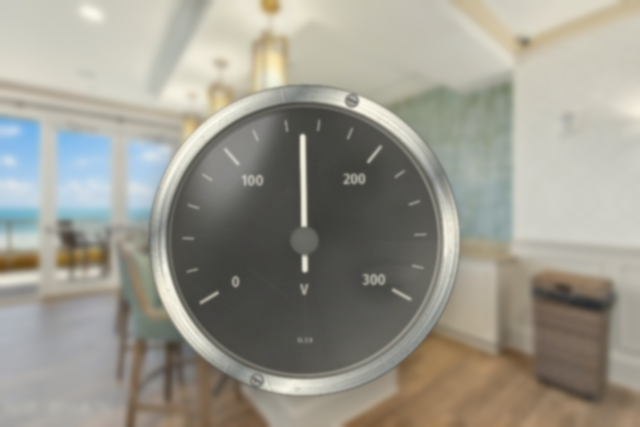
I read 150; V
